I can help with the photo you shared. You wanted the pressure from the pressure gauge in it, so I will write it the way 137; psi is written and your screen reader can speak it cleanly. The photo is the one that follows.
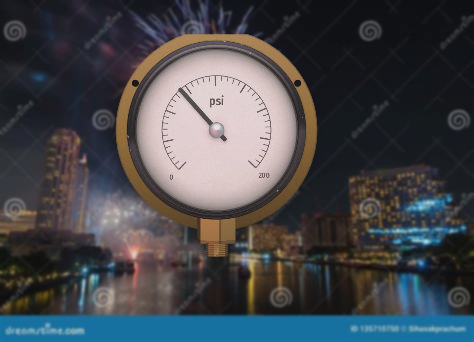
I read 70; psi
